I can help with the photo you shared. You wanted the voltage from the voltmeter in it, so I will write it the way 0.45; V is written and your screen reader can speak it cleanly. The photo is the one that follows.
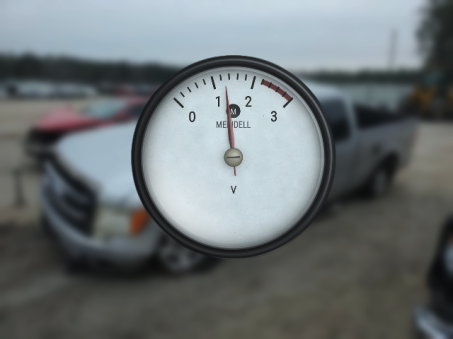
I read 1.3; V
